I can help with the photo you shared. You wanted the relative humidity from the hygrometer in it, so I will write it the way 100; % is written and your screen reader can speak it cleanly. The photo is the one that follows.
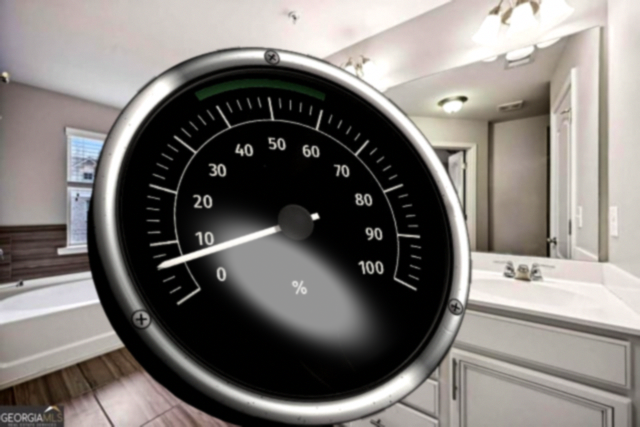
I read 6; %
